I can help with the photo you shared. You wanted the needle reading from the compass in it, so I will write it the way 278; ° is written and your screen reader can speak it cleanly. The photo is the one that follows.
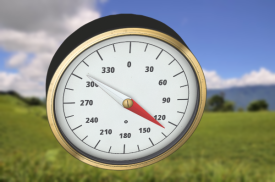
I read 127.5; °
